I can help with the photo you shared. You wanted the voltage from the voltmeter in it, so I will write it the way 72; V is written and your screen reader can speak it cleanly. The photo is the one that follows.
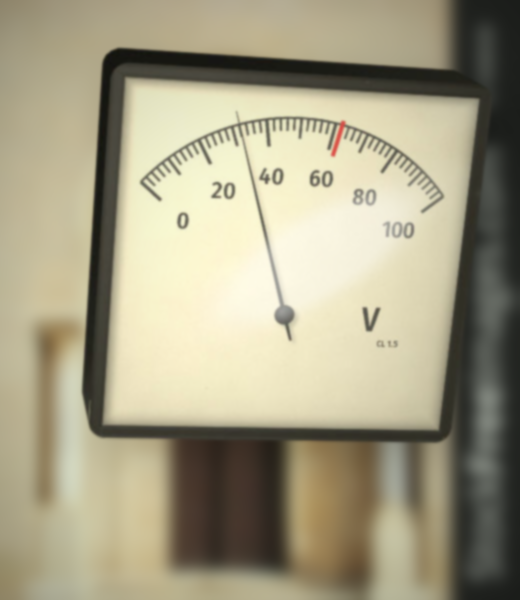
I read 32; V
